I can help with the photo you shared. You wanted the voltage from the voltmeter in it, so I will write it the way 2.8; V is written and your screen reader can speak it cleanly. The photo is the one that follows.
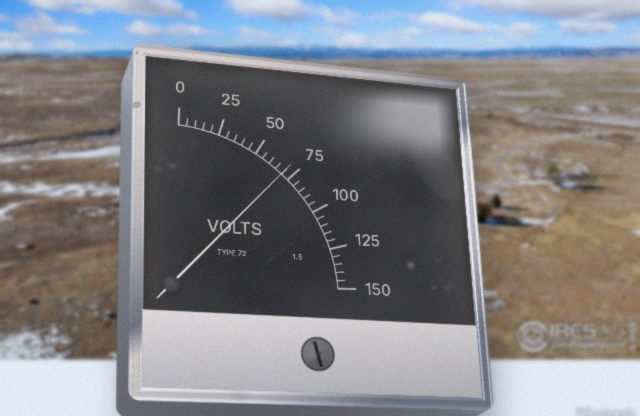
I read 70; V
